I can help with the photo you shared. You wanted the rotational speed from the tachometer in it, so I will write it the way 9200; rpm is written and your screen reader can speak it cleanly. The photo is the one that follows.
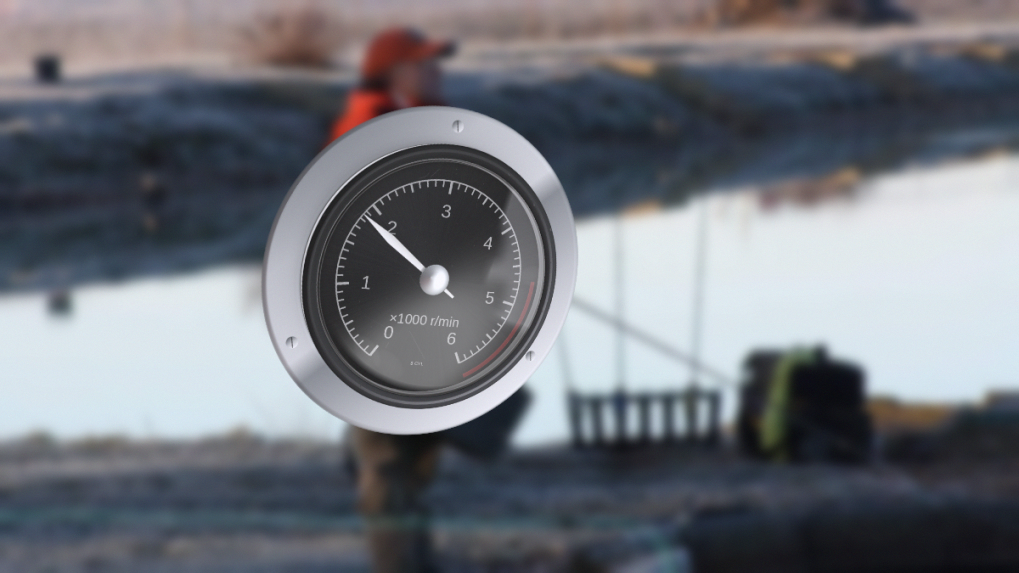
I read 1850; rpm
